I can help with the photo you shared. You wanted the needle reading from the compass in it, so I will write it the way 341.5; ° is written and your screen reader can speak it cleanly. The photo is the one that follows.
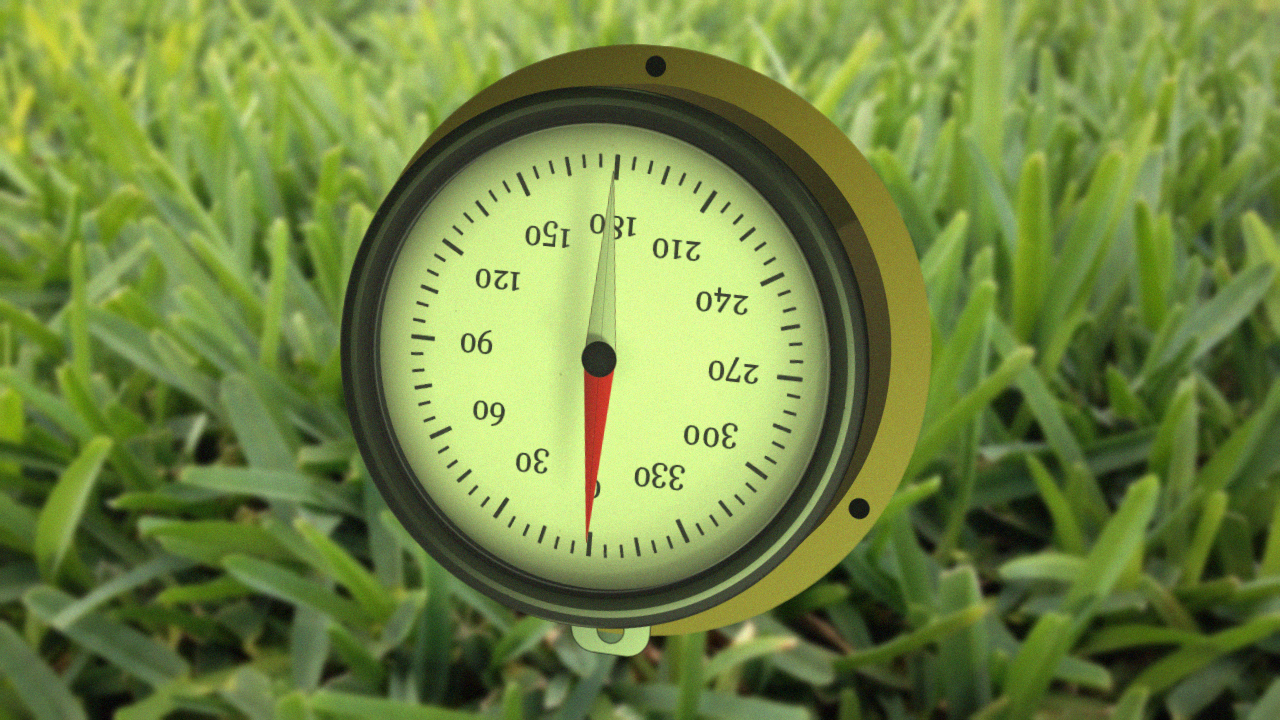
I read 0; °
